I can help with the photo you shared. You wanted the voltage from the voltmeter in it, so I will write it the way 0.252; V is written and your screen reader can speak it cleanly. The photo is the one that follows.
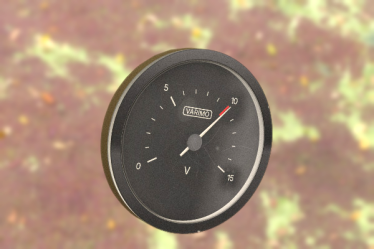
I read 10; V
